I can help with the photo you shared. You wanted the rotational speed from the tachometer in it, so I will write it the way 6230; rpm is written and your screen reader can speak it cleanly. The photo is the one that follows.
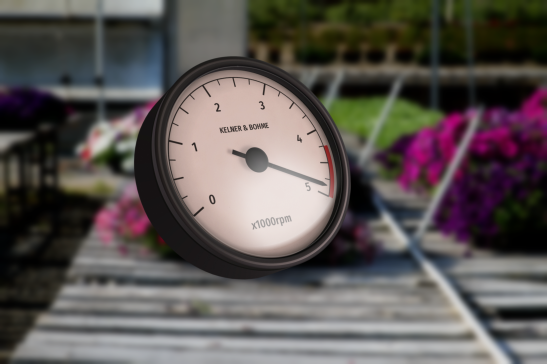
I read 4875; rpm
